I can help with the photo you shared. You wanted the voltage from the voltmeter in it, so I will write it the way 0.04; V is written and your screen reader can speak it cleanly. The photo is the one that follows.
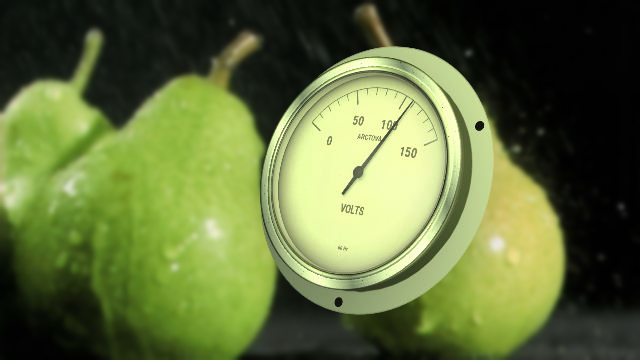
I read 110; V
